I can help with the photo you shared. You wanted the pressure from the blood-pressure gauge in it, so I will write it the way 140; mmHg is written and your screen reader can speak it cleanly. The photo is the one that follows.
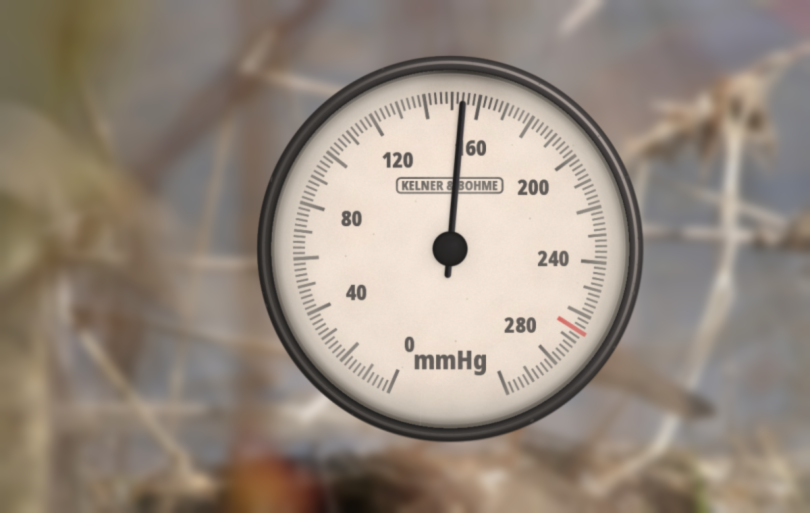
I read 154; mmHg
